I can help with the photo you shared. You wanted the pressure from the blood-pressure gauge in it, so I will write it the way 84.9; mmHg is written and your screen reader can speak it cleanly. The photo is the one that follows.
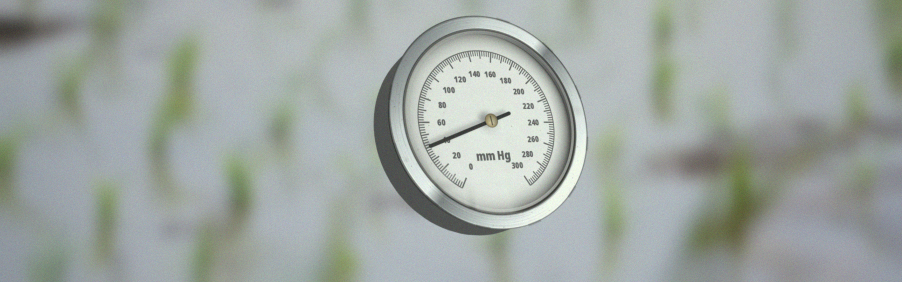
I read 40; mmHg
